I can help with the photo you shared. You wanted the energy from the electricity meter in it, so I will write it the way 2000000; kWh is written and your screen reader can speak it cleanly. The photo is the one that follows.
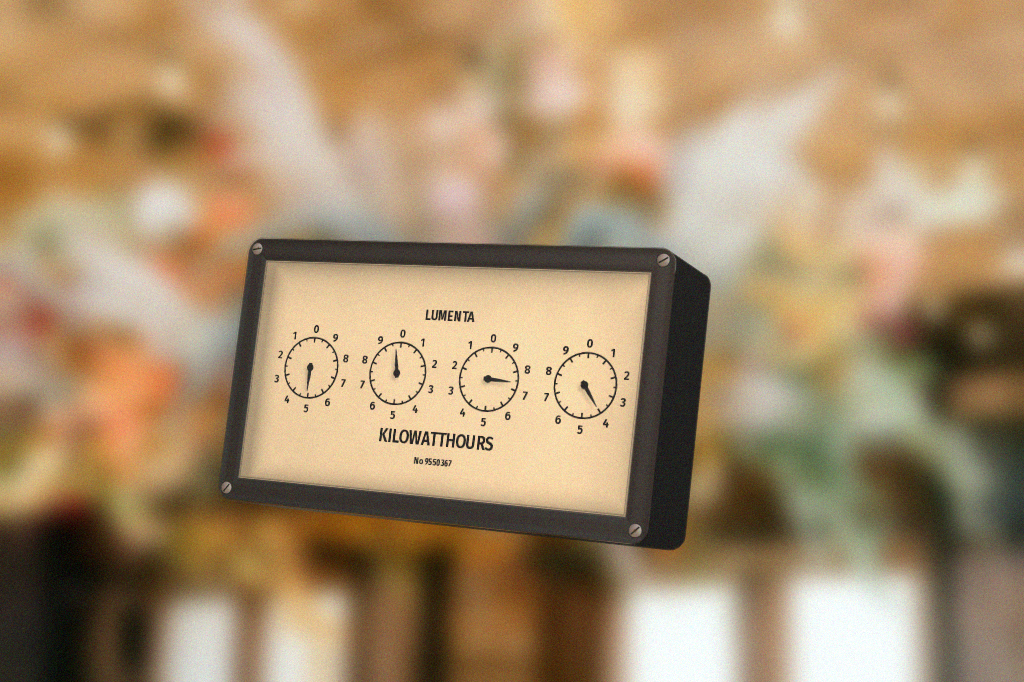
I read 4974; kWh
